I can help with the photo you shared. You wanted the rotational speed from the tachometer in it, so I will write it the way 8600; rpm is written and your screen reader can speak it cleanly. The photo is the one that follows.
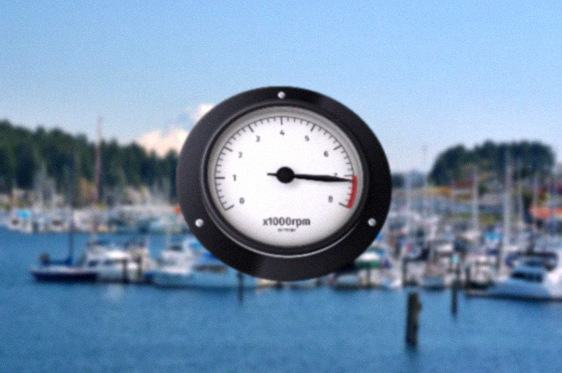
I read 7200; rpm
